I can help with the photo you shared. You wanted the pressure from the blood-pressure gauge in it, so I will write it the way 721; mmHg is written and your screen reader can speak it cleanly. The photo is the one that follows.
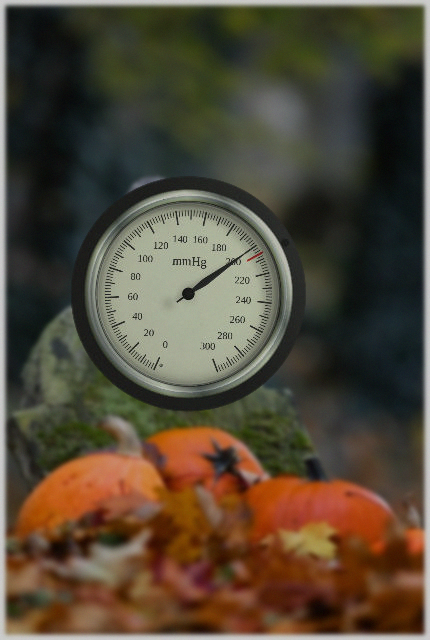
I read 200; mmHg
